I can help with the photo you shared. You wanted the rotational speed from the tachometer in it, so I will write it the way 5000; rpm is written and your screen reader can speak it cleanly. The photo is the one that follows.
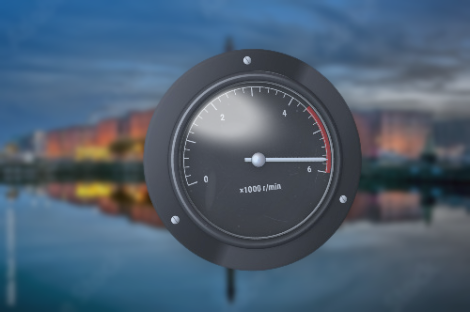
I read 5700; rpm
